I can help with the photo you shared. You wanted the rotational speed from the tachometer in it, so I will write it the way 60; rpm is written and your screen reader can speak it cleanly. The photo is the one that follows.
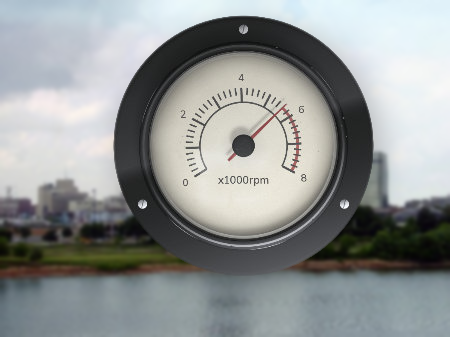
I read 5600; rpm
